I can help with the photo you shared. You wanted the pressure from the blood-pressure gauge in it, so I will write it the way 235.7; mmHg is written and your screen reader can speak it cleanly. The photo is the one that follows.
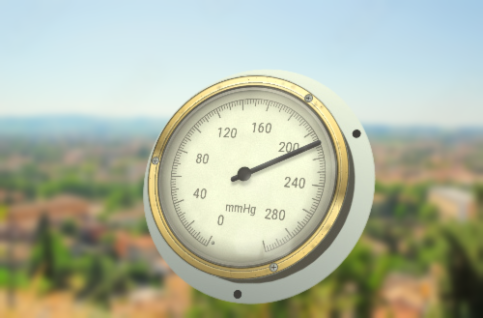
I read 210; mmHg
